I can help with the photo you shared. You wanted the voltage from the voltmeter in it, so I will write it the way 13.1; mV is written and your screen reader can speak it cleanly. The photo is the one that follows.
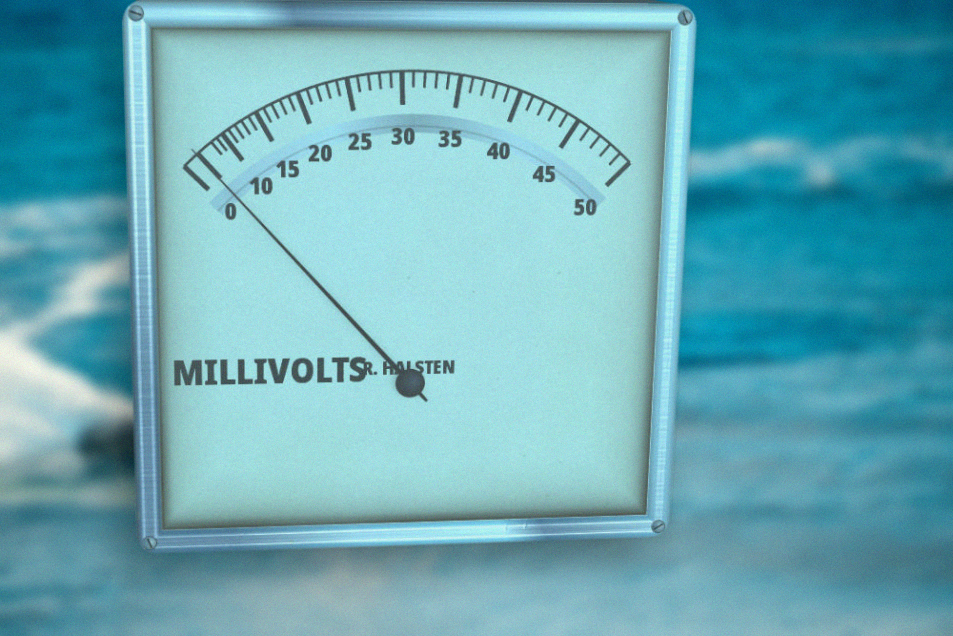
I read 5; mV
